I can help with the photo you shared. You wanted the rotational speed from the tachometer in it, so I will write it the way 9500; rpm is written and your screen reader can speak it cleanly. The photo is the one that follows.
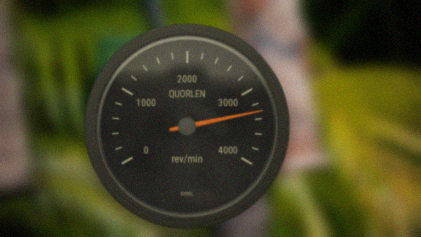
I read 3300; rpm
